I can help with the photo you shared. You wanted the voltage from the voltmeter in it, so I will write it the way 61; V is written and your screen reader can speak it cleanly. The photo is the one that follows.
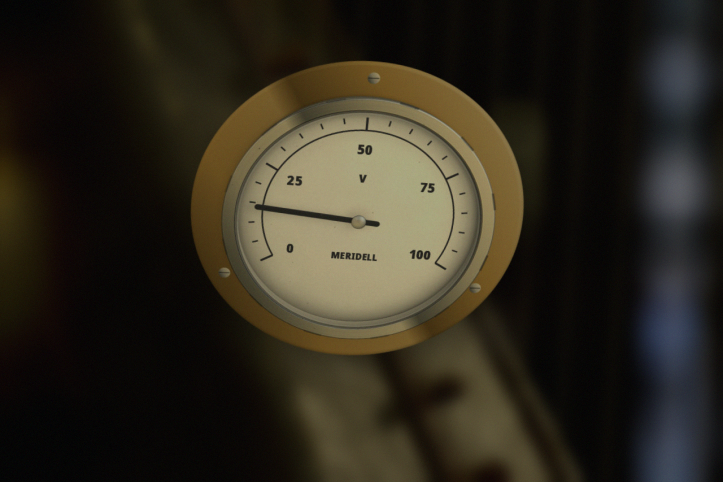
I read 15; V
